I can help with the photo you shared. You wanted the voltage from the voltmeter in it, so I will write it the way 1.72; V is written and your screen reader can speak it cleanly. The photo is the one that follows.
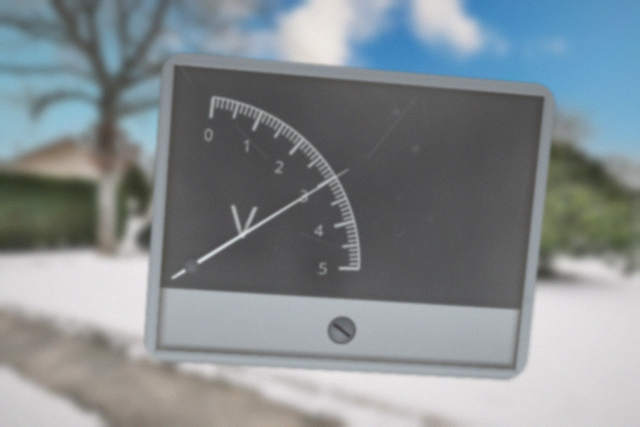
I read 3; V
